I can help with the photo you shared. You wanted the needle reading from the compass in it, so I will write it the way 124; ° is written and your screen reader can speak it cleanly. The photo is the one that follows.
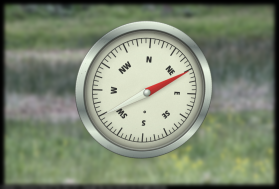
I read 60; °
